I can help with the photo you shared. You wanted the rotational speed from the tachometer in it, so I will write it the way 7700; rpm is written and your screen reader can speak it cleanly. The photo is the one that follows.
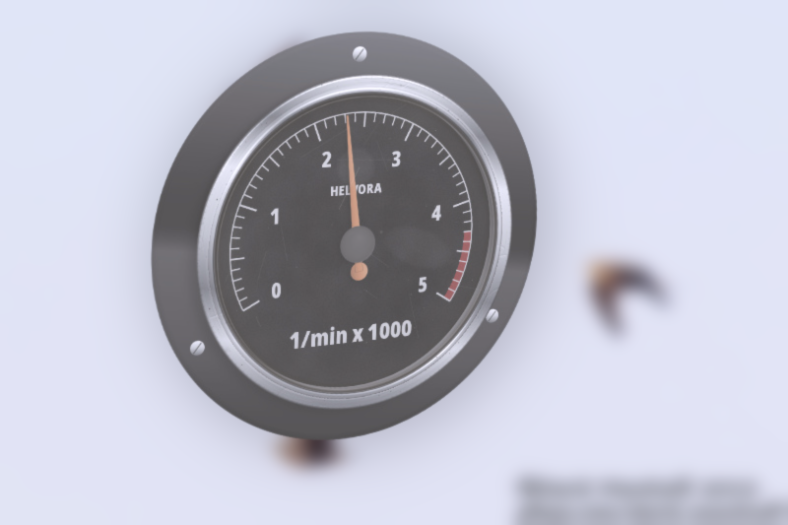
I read 2300; rpm
